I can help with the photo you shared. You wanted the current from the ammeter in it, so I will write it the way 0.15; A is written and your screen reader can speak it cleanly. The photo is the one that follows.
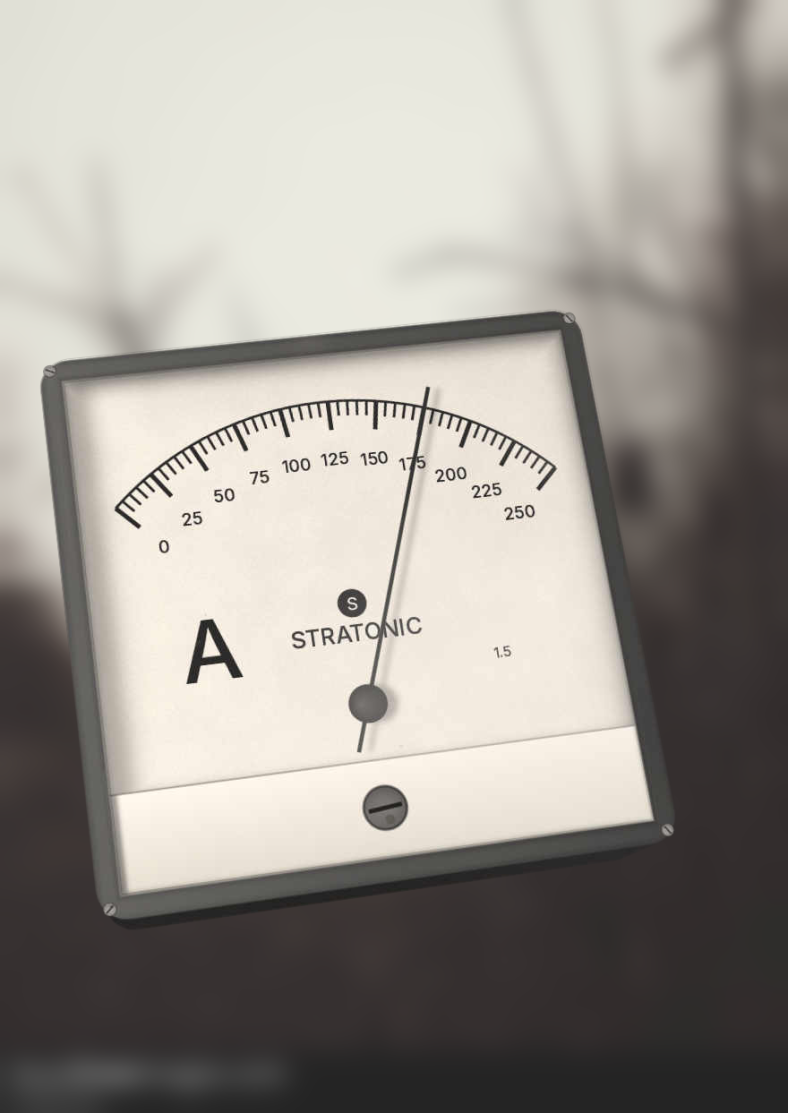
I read 175; A
